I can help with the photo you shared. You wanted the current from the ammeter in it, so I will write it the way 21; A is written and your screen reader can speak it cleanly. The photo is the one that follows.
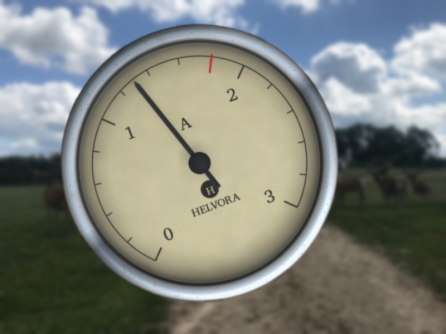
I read 1.3; A
